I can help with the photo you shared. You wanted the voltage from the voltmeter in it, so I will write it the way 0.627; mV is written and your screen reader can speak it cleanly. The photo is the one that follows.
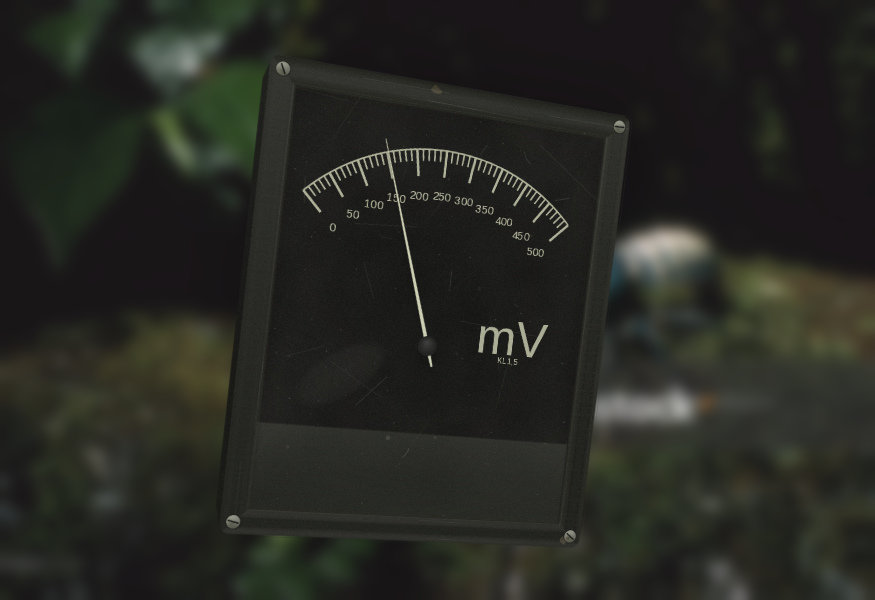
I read 150; mV
